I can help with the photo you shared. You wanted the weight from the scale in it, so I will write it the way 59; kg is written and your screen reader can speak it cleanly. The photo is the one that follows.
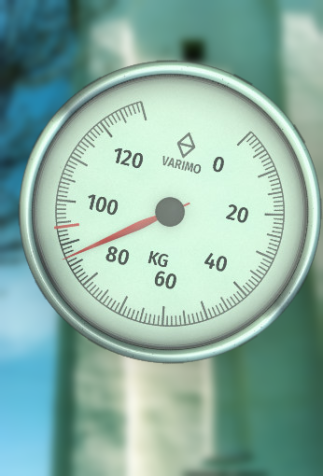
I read 87; kg
